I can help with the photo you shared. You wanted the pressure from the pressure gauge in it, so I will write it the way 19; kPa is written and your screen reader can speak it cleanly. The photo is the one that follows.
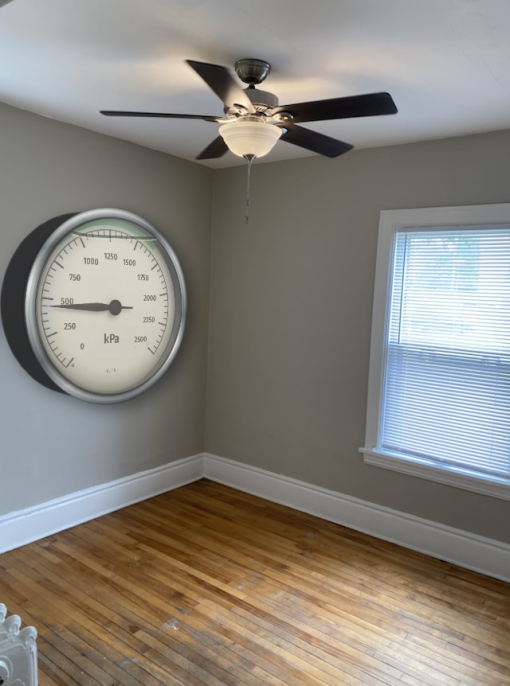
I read 450; kPa
